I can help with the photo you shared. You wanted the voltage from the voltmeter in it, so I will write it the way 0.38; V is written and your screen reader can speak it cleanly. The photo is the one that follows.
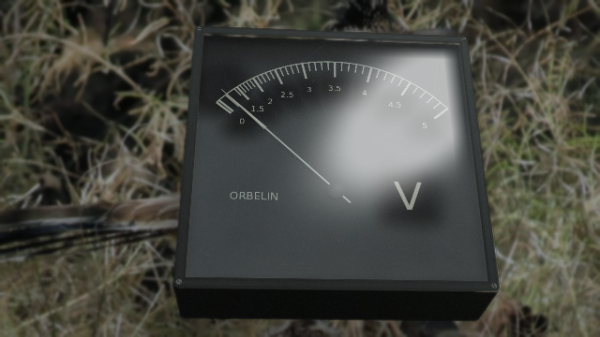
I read 1; V
